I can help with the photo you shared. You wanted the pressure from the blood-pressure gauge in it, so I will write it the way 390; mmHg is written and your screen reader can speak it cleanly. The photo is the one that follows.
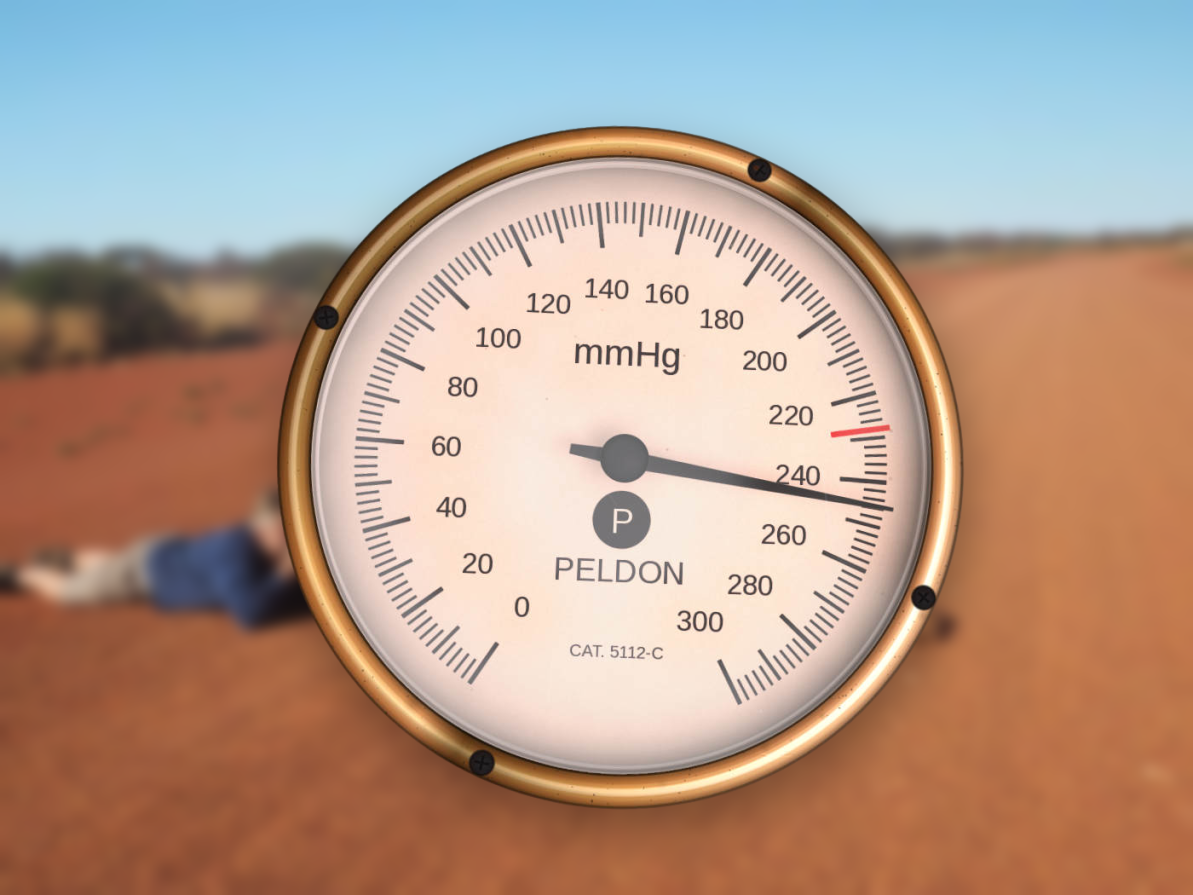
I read 246; mmHg
